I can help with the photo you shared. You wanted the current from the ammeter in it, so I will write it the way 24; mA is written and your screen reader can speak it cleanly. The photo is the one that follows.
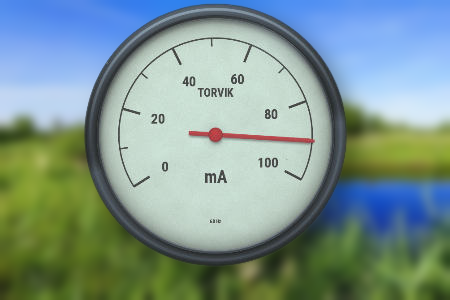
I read 90; mA
